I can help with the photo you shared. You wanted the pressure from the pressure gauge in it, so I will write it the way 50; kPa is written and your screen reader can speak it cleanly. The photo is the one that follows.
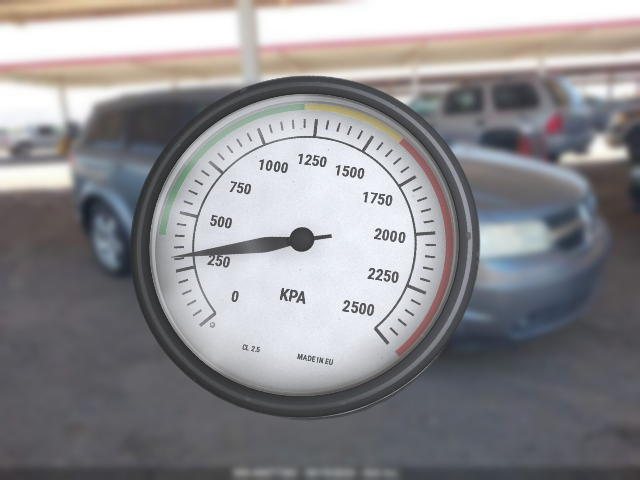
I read 300; kPa
